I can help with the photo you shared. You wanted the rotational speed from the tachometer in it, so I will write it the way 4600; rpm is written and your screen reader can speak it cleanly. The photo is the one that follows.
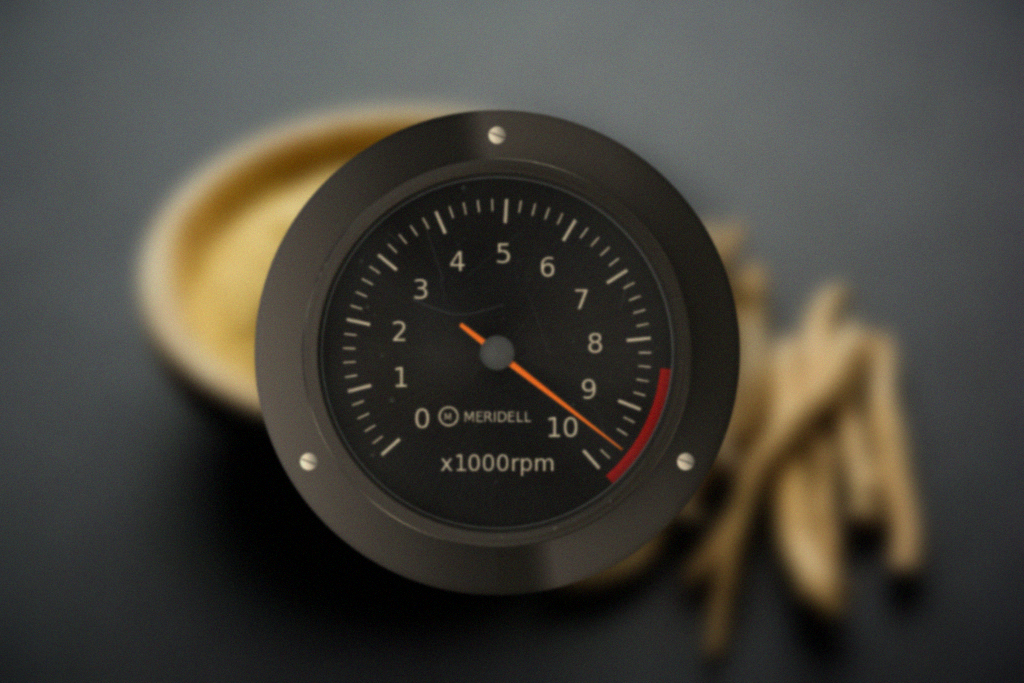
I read 9600; rpm
